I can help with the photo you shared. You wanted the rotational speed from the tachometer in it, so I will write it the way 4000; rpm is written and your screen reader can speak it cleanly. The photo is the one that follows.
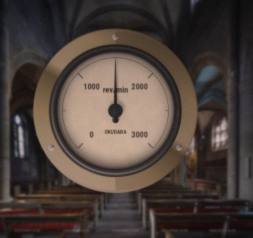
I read 1500; rpm
